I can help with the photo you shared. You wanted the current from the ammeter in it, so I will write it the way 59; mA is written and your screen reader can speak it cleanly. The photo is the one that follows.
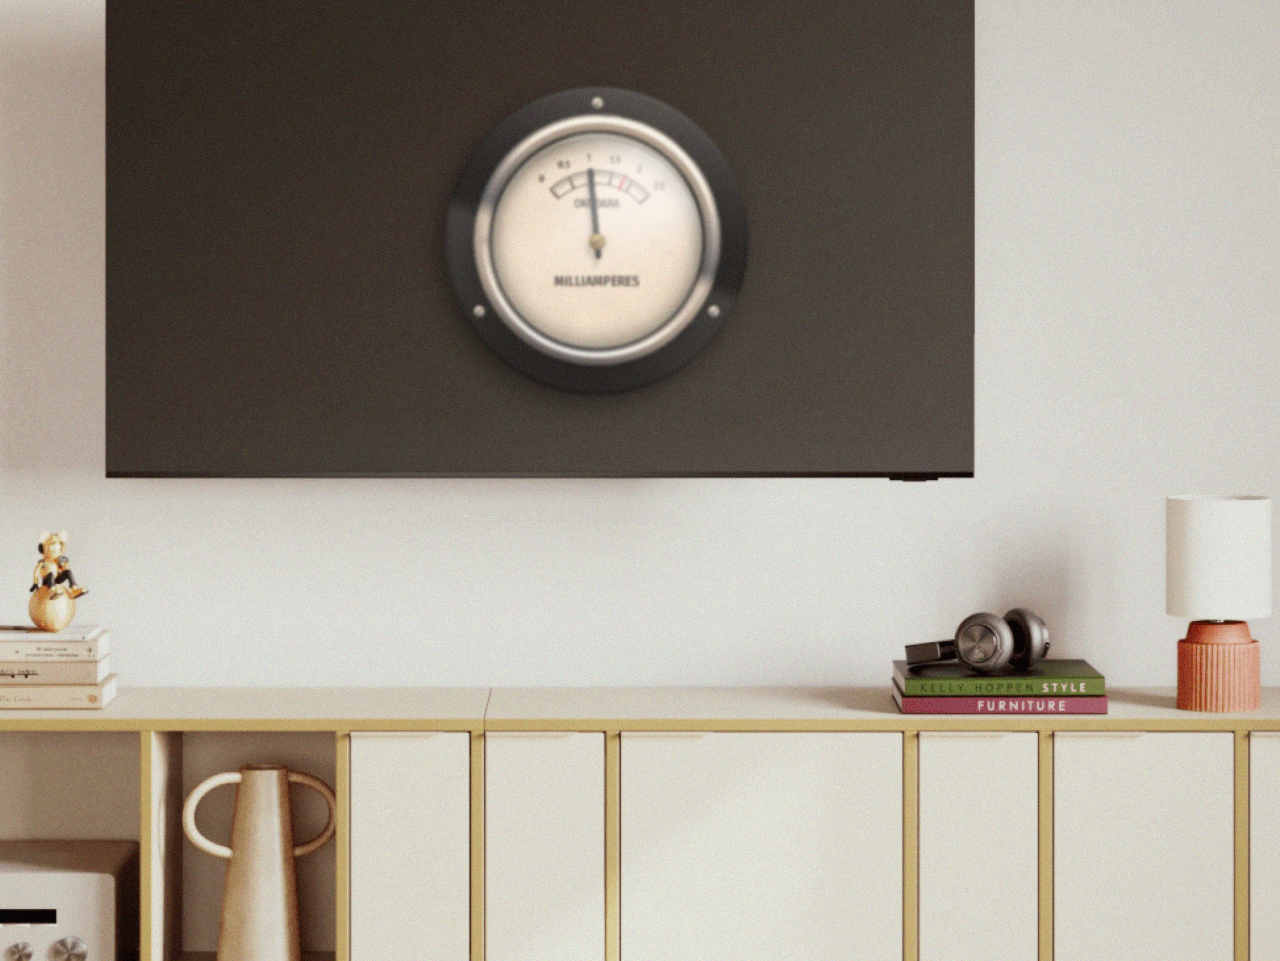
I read 1; mA
